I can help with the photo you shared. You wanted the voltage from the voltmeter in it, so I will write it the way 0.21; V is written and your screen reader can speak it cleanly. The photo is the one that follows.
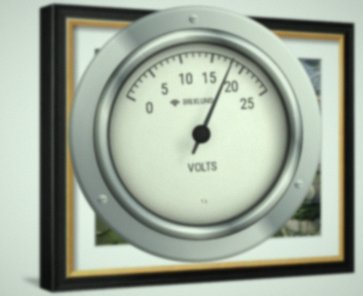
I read 18; V
